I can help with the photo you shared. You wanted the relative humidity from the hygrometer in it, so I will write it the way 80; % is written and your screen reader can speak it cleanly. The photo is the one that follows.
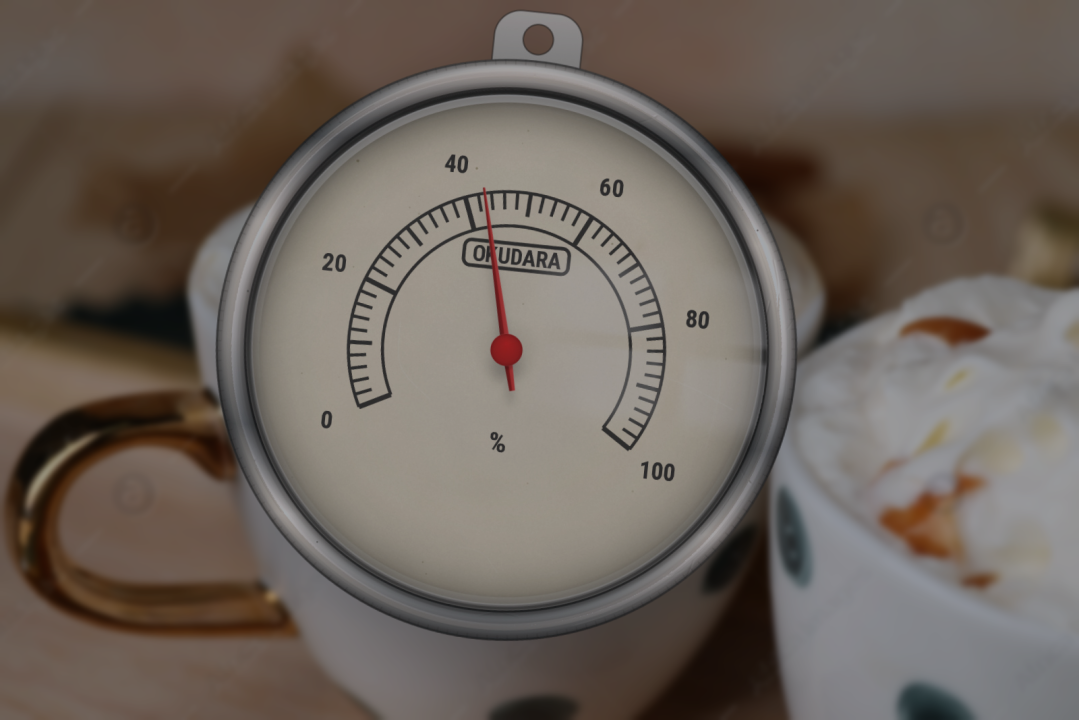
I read 43; %
